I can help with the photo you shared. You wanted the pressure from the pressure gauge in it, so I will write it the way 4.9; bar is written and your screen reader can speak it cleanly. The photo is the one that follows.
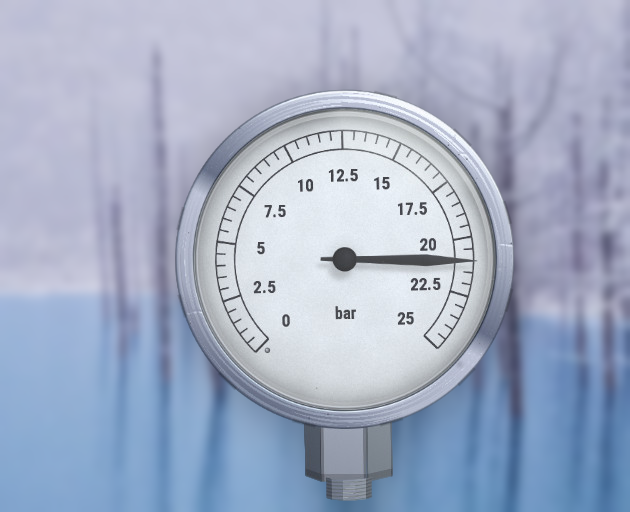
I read 21; bar
